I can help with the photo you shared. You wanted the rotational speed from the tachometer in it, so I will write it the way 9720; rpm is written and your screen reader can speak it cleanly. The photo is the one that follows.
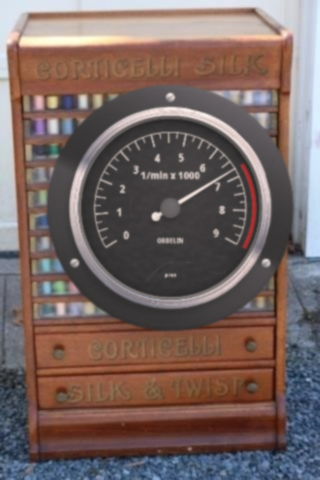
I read 6750; rpm
